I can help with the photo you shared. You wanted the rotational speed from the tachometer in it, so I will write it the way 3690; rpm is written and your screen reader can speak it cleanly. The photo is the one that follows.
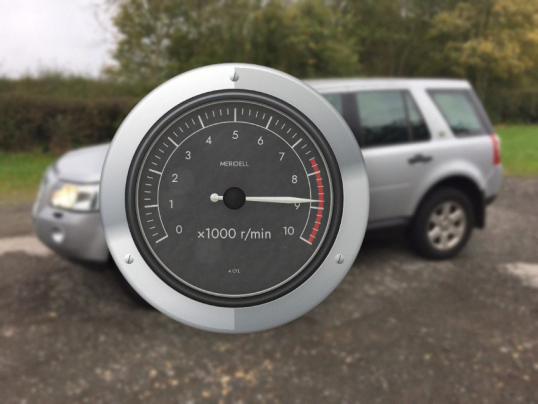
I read 8800; rpm
